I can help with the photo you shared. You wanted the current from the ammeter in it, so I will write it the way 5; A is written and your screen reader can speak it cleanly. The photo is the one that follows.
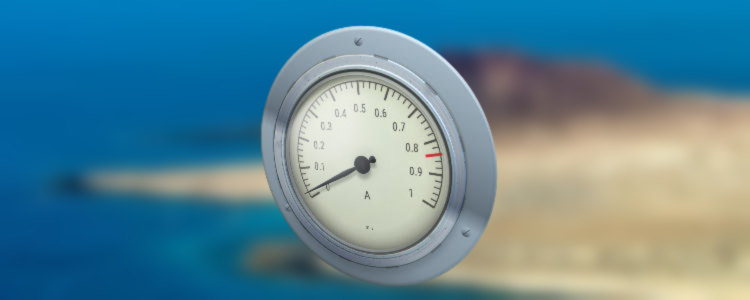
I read 0.02; A
